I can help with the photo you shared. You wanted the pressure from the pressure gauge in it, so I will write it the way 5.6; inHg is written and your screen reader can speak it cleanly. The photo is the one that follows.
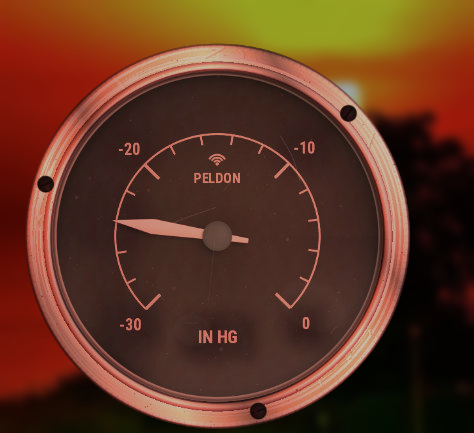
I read -24; inHg
